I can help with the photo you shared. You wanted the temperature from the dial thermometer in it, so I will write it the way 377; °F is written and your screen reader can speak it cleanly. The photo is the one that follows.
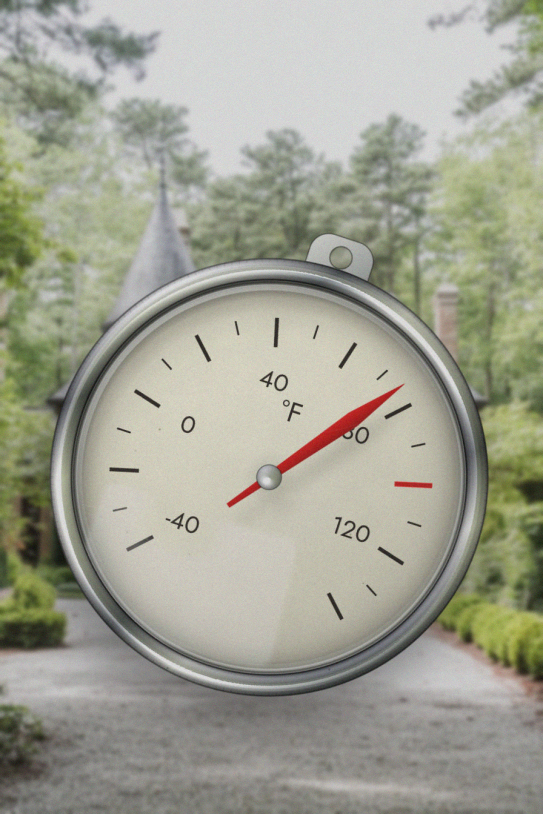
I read 75; °F
